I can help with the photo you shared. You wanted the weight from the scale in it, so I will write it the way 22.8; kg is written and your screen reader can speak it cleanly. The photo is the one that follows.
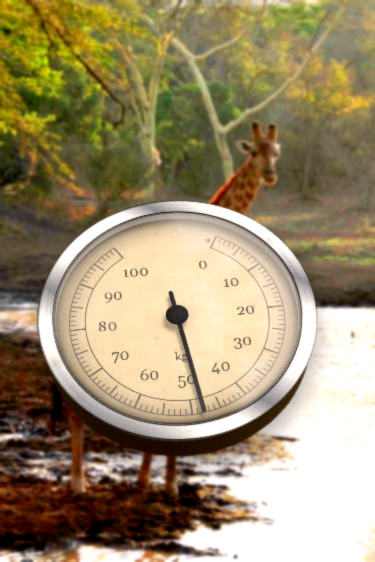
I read 48; kg
